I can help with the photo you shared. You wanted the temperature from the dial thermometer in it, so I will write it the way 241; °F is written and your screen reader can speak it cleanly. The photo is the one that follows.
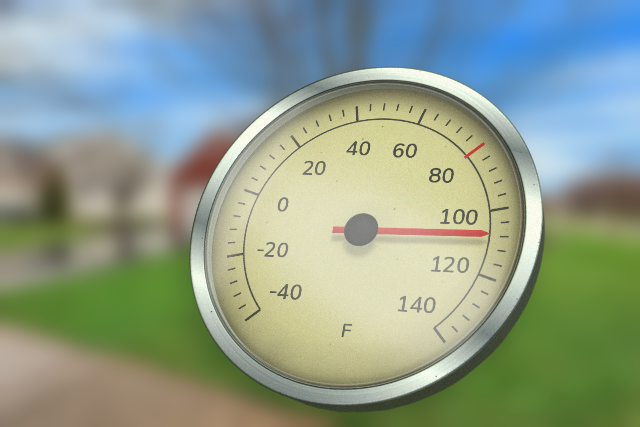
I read 108; °F
